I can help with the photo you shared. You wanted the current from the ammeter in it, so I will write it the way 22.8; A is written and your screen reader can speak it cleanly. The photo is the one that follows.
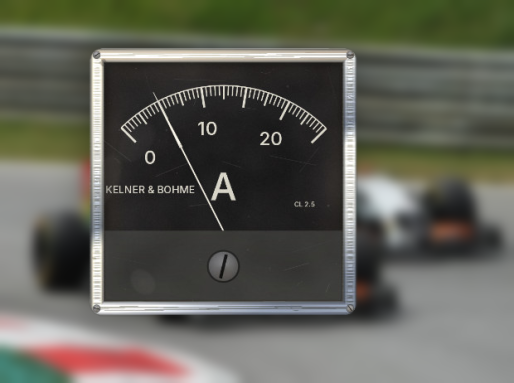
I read 5; A
